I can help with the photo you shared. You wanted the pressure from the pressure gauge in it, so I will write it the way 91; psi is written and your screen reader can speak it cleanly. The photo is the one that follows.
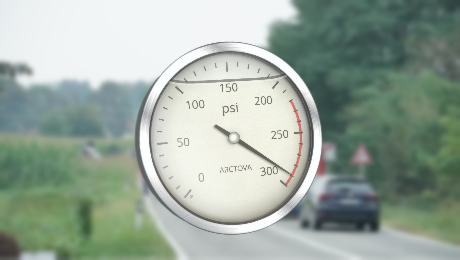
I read 290; psi
